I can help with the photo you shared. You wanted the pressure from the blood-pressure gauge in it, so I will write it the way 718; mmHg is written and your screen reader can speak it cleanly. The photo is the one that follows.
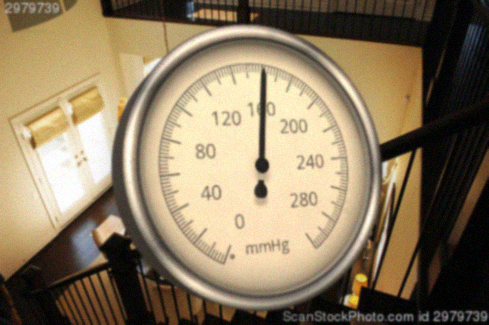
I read 160; mmHg
